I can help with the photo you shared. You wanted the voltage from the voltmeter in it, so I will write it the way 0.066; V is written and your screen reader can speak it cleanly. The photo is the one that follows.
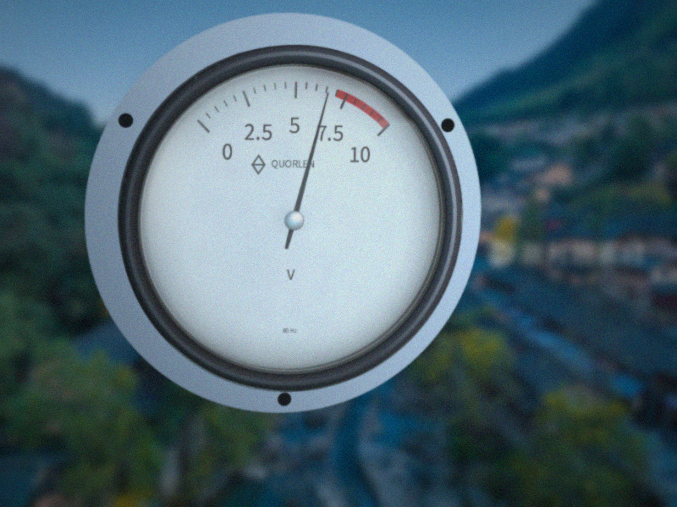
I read 6.5; V
